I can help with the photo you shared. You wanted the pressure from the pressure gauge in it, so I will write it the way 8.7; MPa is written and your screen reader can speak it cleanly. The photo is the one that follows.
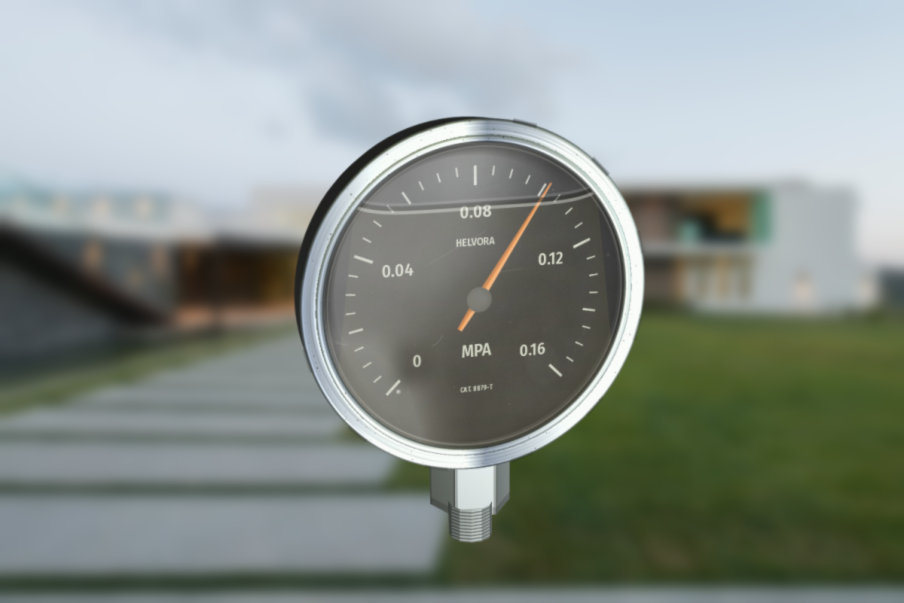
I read 0.1; MPa
